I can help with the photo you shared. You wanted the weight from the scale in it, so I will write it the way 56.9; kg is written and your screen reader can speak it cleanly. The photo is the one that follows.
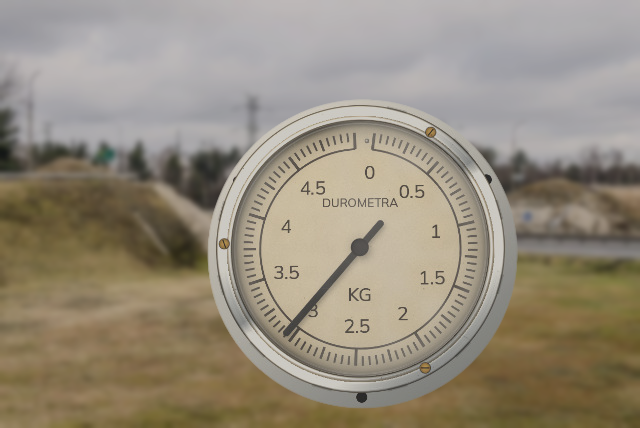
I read 3.05; kg
